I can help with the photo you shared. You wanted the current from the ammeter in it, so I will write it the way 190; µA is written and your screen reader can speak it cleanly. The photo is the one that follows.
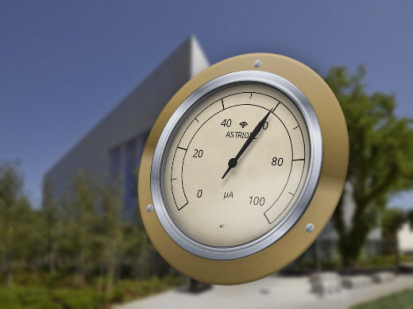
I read 60; µA
